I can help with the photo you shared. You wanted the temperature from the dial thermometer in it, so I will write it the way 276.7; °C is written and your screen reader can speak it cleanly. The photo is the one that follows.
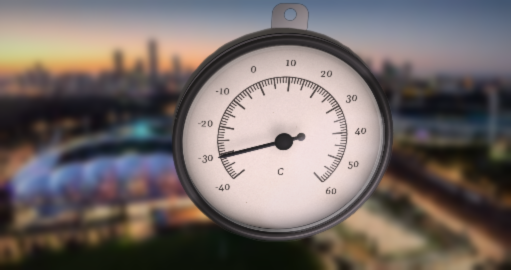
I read -30; °C
